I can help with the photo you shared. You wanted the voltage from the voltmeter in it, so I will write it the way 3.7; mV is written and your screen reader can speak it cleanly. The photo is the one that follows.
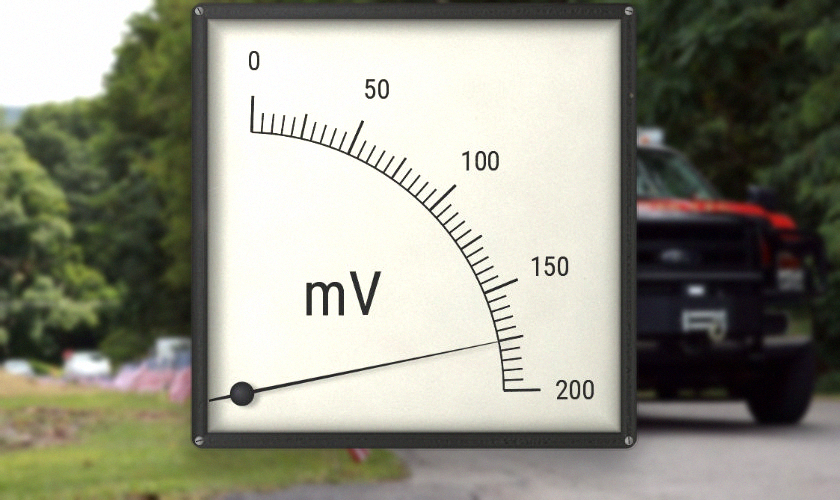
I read 175; mV
